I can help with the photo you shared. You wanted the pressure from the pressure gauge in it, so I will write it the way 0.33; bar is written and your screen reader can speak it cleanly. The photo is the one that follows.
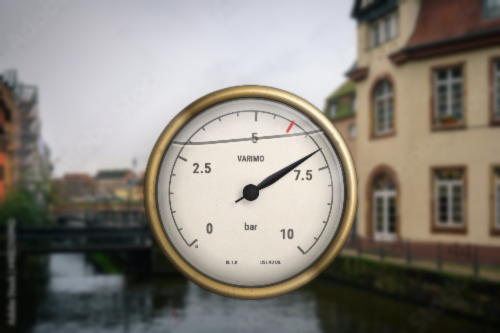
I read 7; bar
